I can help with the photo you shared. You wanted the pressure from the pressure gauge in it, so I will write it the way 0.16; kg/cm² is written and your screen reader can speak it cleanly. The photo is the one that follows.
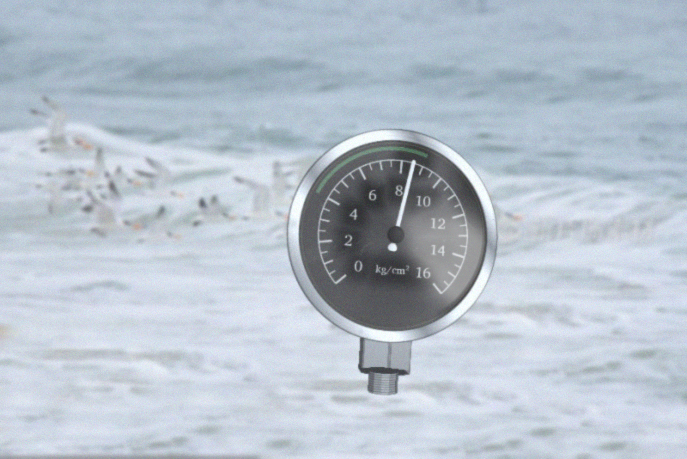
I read 8.5; kg/cm²
